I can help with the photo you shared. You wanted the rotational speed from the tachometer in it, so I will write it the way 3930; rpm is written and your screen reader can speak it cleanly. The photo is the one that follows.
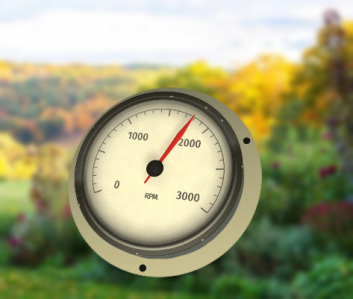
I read 1800; rpm
